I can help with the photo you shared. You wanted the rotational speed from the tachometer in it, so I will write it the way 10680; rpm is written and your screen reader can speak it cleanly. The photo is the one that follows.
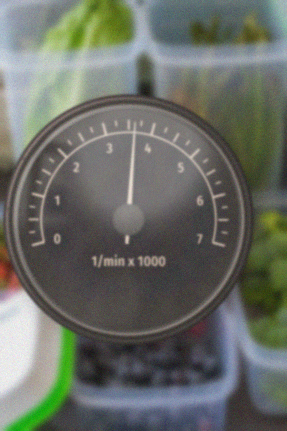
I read 3625; rpm
